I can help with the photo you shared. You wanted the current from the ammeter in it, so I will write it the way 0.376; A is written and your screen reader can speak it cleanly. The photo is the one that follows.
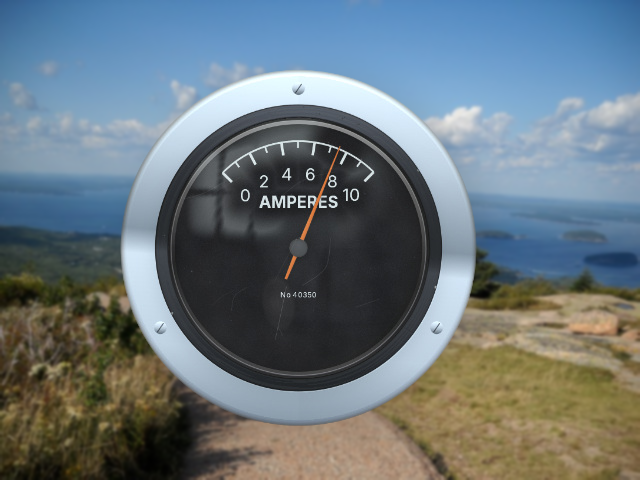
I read 7.5; A
